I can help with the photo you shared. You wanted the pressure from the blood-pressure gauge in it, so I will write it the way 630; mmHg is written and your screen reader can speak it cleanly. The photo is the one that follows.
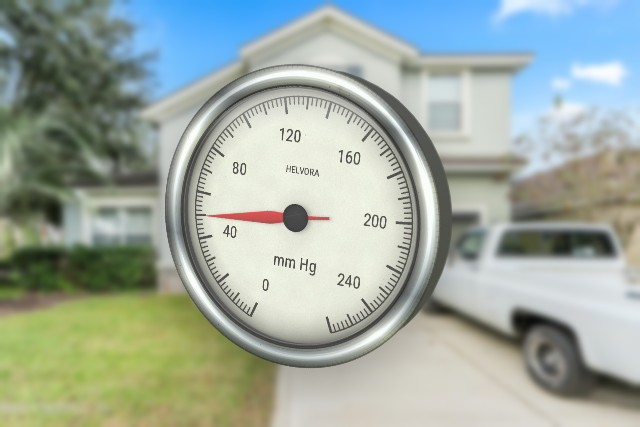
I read 50; mmHg
